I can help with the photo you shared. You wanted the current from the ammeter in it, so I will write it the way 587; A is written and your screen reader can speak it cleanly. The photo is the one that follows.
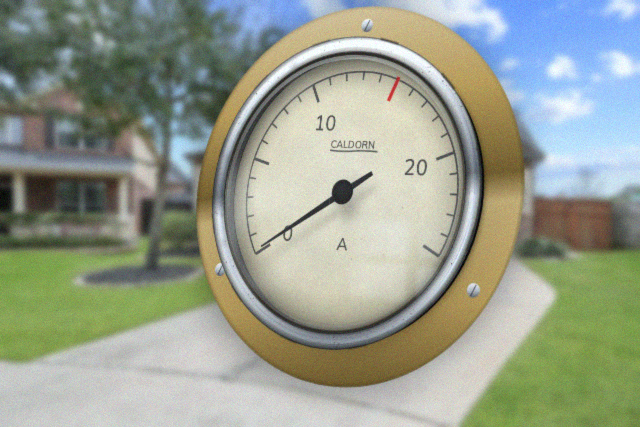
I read 0; A
